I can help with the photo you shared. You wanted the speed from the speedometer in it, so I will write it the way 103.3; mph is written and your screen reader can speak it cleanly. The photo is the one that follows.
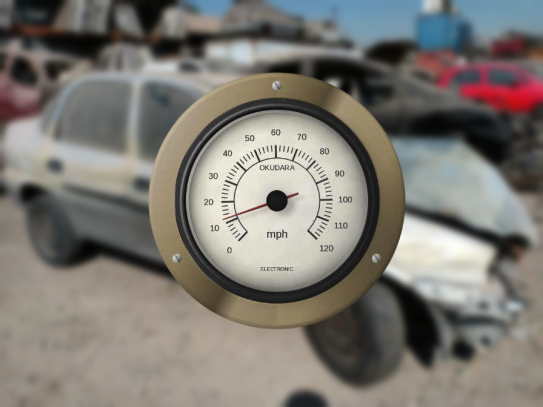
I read 12; mph
